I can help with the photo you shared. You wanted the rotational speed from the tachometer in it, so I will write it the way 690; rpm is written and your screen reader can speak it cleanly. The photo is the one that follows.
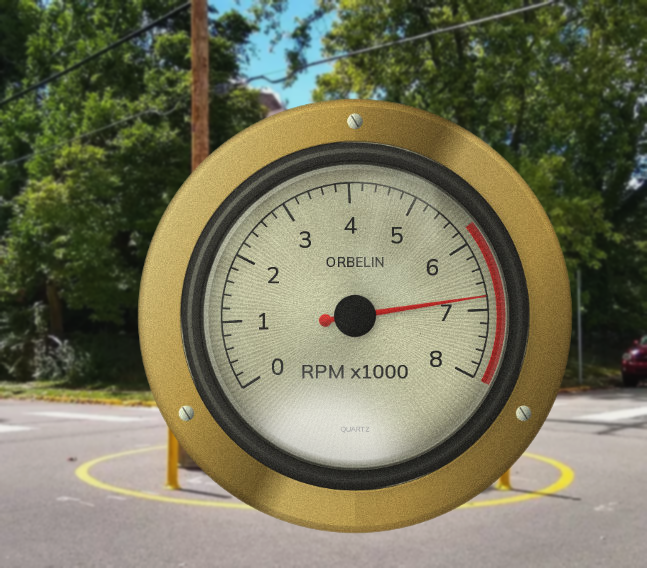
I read 6800; rpm
